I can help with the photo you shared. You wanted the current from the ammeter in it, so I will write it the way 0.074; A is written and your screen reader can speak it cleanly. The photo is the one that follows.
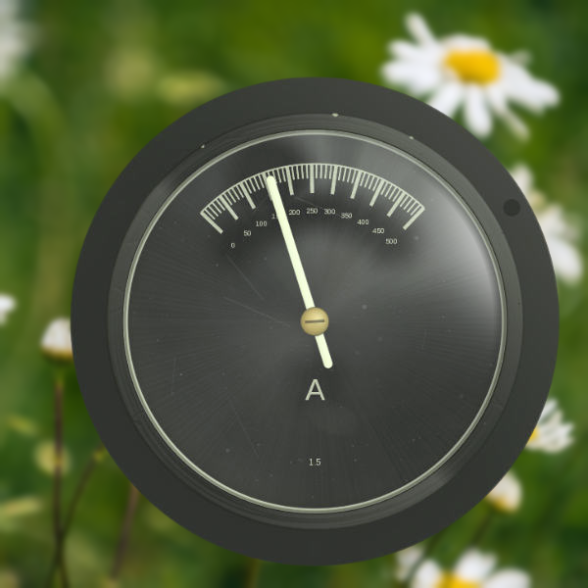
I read 160; A
